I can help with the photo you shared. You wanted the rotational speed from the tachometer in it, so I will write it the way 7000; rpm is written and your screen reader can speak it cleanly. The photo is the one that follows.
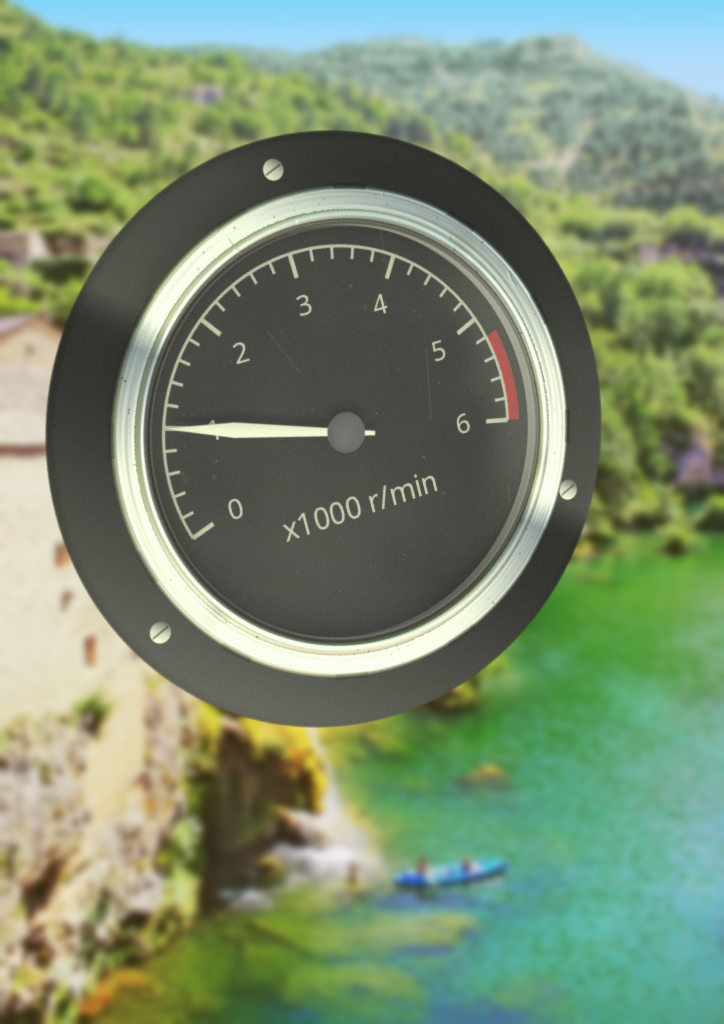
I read 1000; rpm
